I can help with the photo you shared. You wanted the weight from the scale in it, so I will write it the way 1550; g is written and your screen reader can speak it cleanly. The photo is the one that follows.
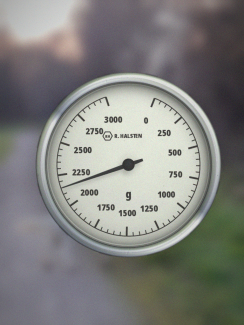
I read 2150; g
